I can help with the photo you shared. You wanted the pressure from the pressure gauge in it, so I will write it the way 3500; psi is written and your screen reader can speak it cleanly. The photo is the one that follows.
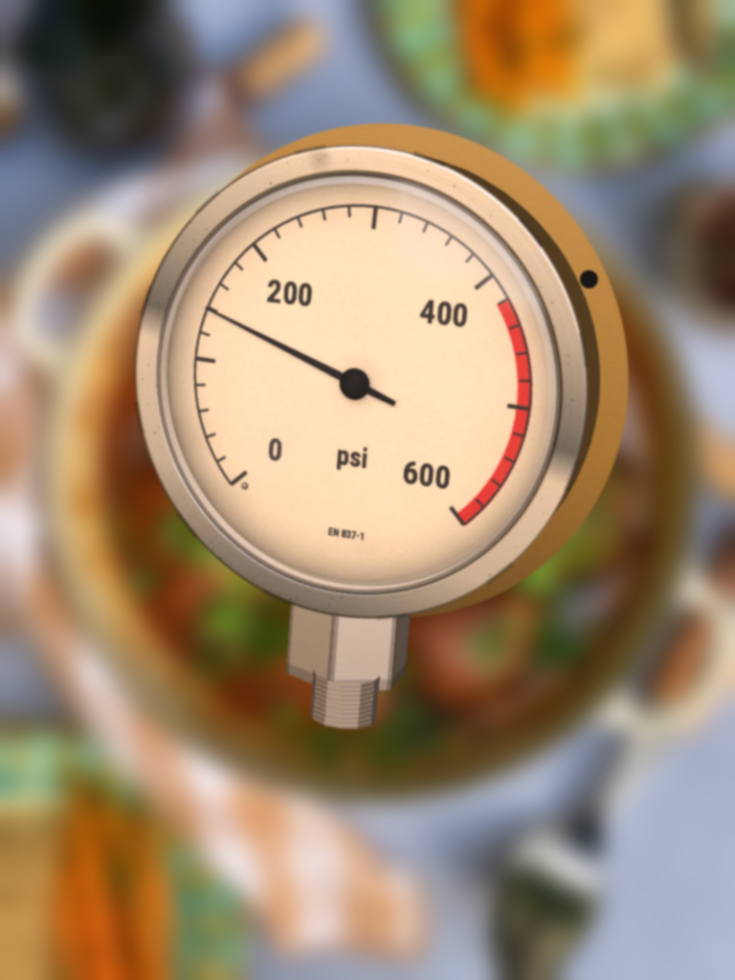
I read 140; psi
